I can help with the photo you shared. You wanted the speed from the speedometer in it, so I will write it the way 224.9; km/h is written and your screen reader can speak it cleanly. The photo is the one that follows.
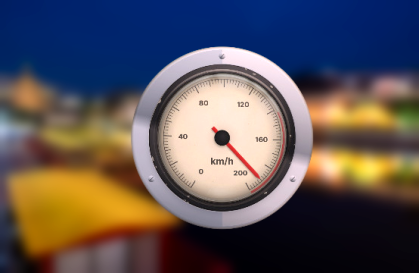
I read 190; km/h
